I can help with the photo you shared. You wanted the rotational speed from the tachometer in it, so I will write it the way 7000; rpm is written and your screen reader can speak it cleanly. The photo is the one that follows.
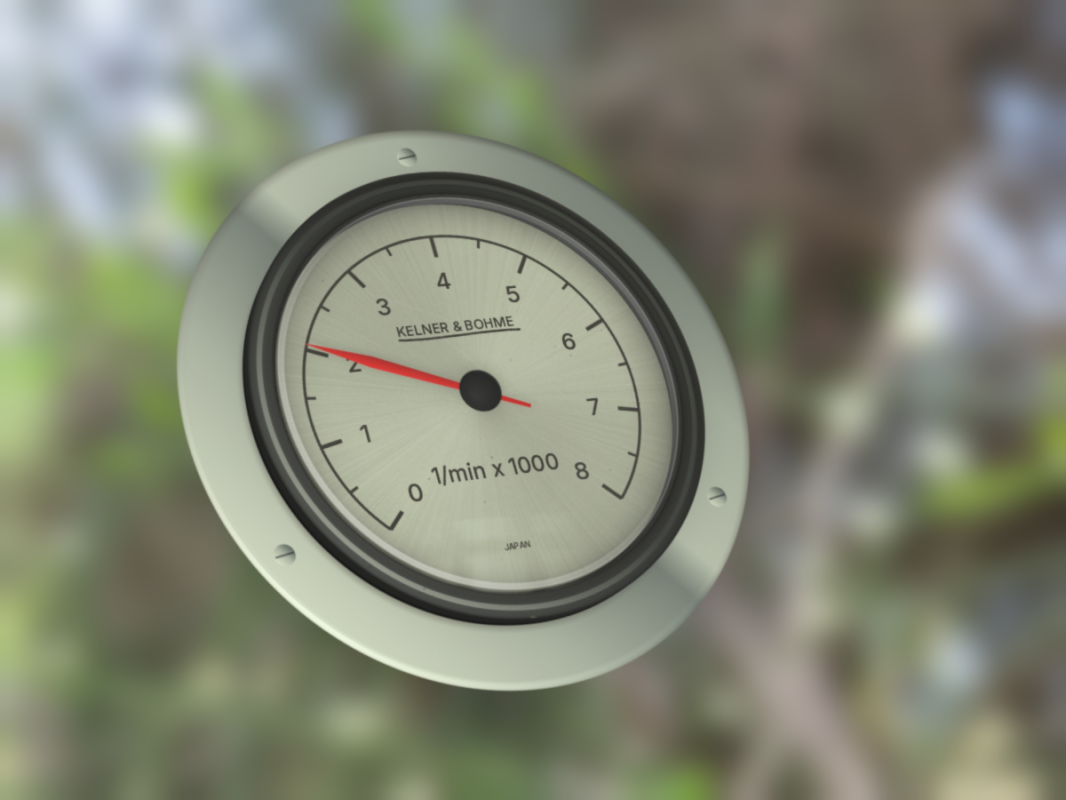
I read 2000; rpm
